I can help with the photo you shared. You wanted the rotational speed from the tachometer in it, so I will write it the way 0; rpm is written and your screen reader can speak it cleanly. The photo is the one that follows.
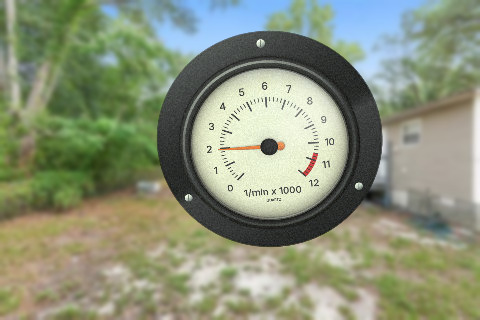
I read 2000; rpm
